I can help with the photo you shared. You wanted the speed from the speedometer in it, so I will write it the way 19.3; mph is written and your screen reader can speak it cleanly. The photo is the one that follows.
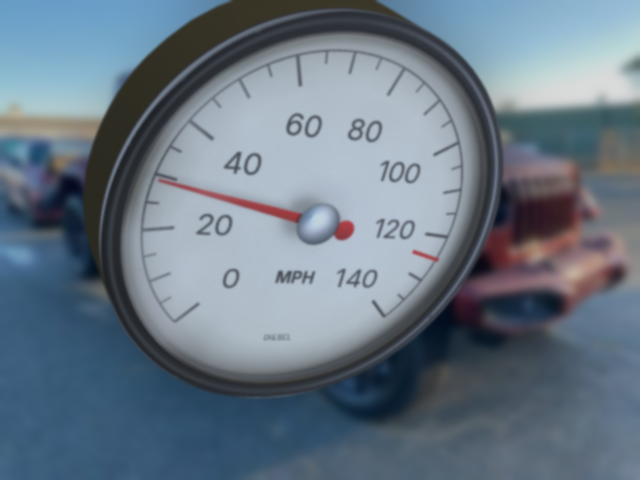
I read 30; mph
